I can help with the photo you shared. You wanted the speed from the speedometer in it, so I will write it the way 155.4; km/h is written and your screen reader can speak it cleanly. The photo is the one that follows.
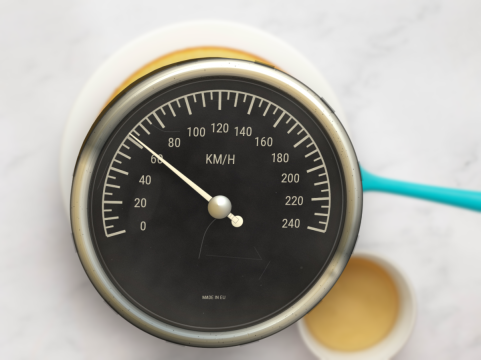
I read 62.5; km/h
